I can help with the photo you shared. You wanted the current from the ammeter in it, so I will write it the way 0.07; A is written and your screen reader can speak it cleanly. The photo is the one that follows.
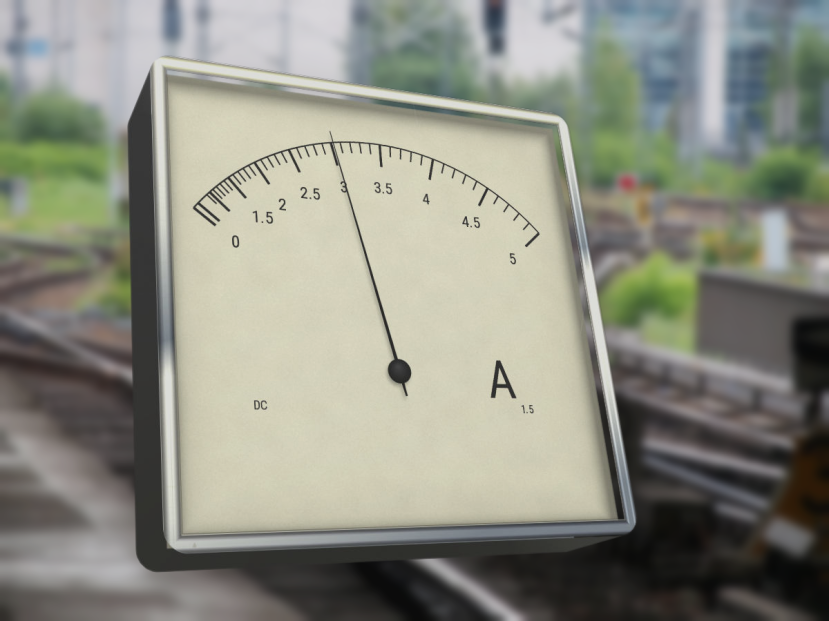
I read 3; A
